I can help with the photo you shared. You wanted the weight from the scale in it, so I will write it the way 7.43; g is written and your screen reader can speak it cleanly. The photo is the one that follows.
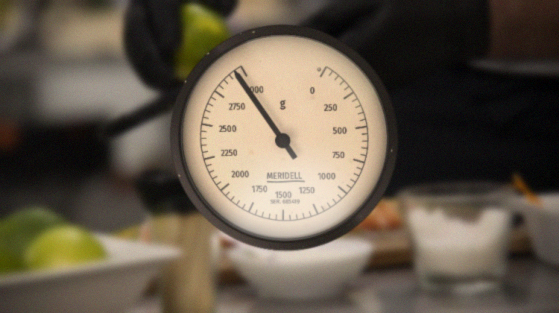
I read 2950; g
